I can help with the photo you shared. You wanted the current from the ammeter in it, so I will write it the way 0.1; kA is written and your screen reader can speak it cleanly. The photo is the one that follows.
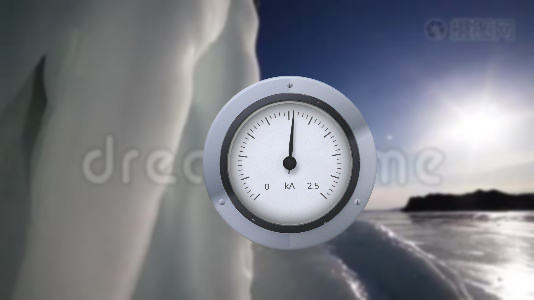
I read 1.3; kA
